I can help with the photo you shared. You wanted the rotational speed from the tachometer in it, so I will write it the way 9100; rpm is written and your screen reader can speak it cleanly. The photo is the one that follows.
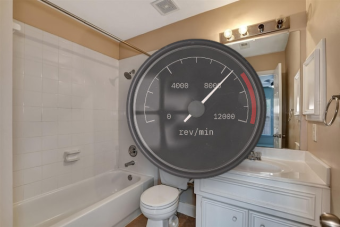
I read 8500; rpm
